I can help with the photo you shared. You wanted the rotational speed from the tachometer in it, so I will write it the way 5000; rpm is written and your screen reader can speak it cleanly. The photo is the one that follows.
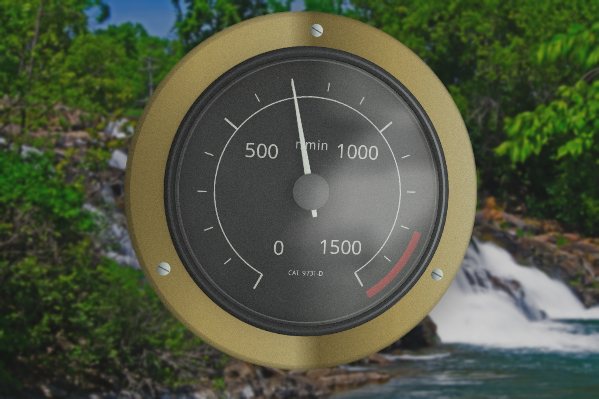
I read 700; rpm
